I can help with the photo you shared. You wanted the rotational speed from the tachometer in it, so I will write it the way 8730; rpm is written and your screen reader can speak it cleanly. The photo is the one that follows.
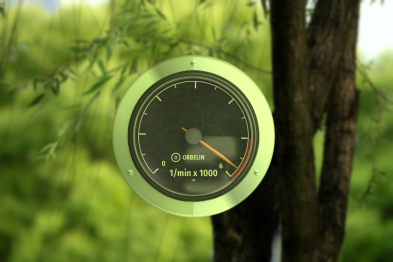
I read 5750; rpm
